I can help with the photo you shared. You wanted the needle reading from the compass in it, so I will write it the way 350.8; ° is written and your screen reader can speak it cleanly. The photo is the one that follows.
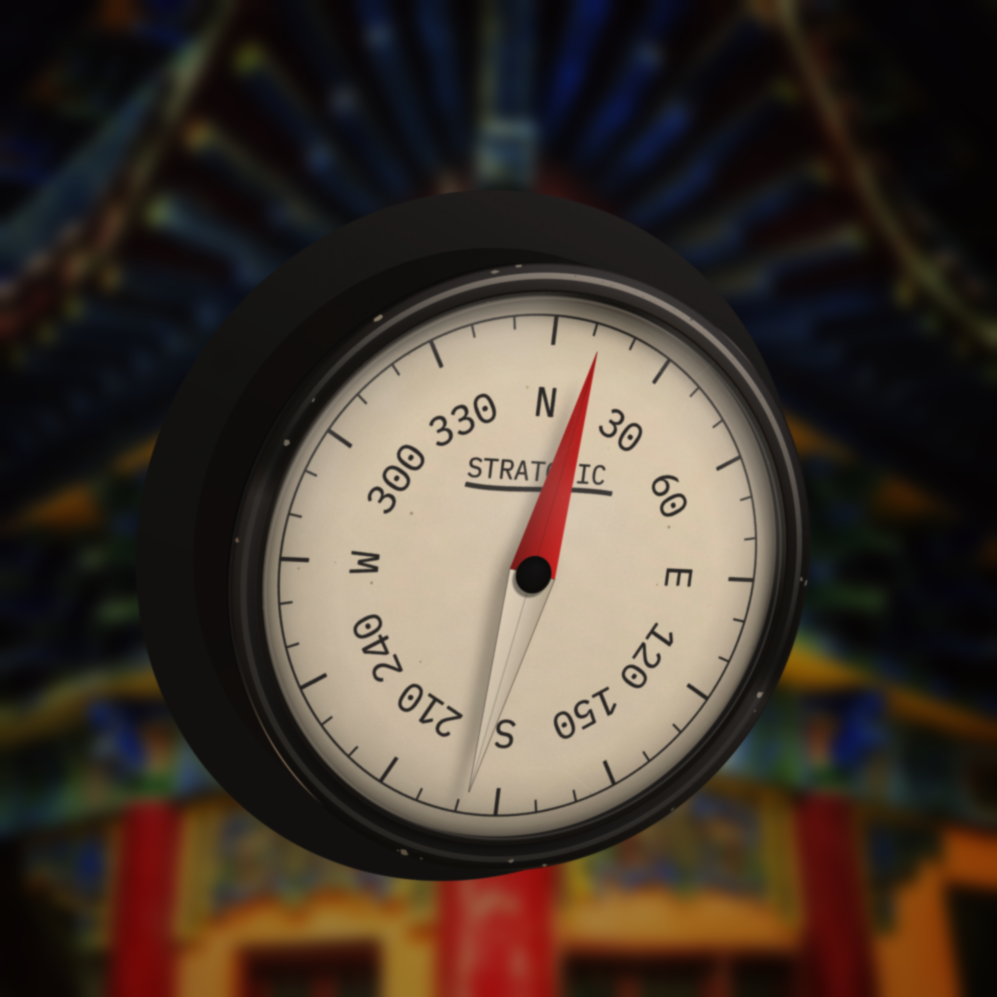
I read 10; °
